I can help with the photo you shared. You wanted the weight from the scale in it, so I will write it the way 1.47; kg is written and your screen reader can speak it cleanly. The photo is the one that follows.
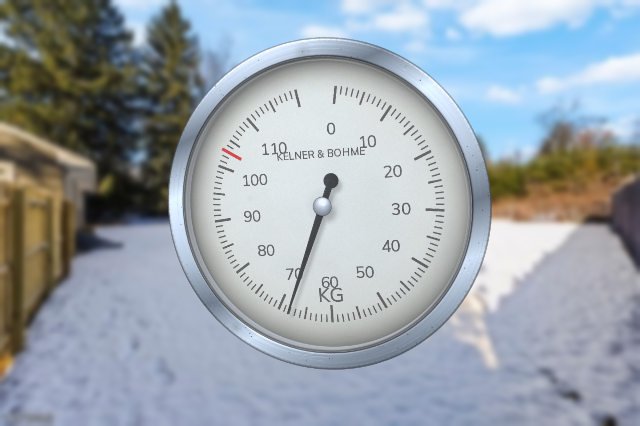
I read 68; kg
